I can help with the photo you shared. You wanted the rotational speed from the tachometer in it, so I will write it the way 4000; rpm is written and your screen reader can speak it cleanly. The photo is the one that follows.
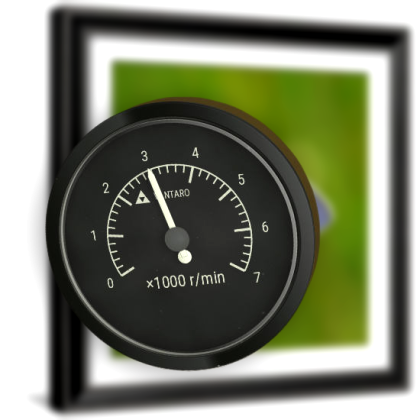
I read 3000; rpm
